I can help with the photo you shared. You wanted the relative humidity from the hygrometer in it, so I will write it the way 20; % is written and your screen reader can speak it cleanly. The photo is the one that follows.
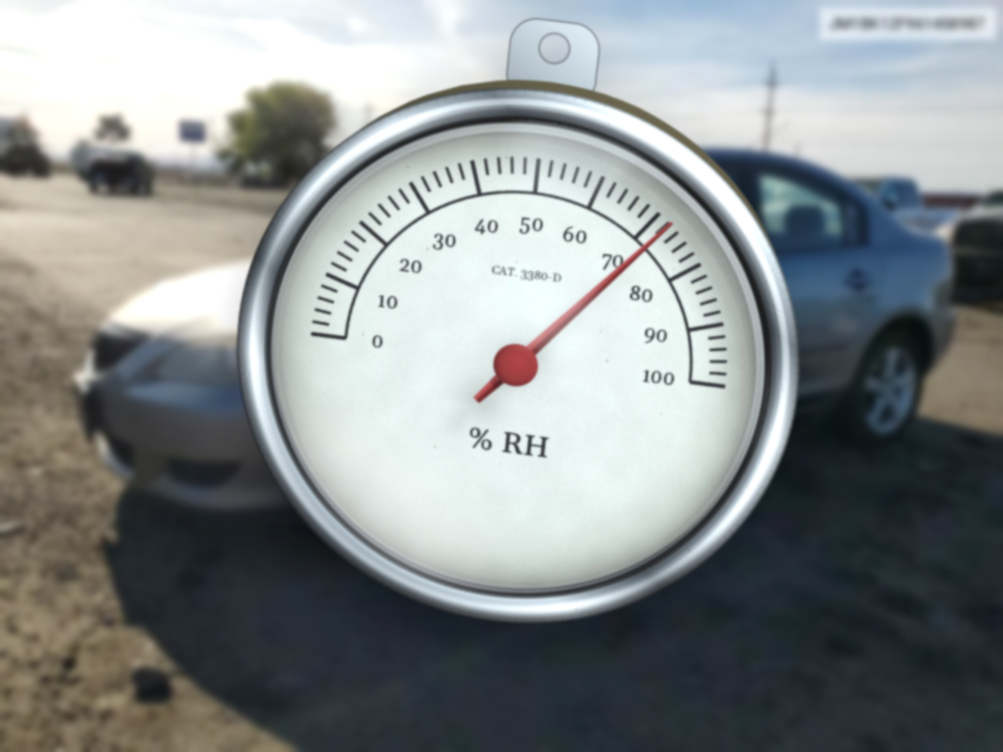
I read 72; %
